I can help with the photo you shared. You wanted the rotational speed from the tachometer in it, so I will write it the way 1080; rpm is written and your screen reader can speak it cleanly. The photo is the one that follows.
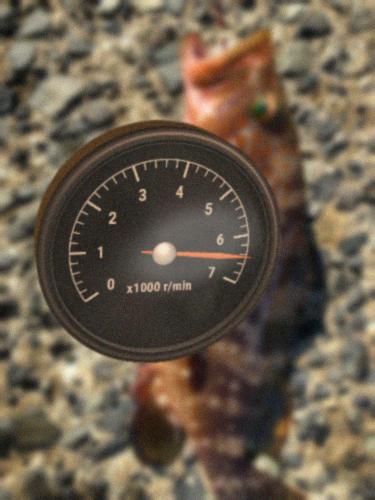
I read 6400; rpm
